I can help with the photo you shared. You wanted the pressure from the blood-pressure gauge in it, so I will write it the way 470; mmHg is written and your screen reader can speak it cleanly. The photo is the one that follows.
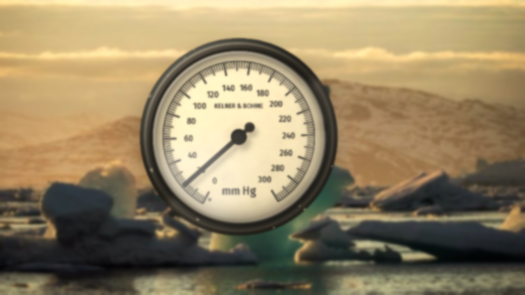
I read 20; mmHg
